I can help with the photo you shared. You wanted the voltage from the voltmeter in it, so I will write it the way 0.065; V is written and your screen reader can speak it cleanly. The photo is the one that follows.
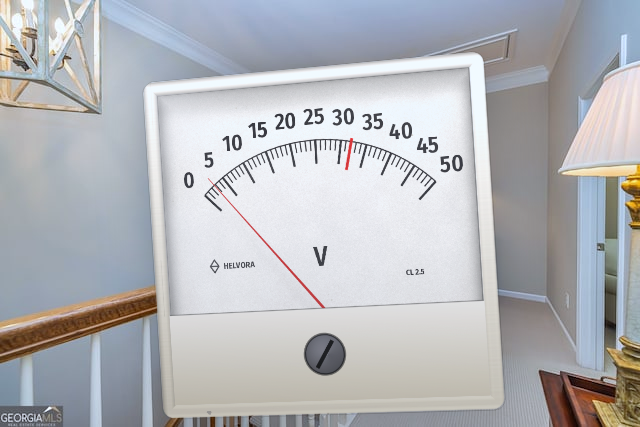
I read 3; V
